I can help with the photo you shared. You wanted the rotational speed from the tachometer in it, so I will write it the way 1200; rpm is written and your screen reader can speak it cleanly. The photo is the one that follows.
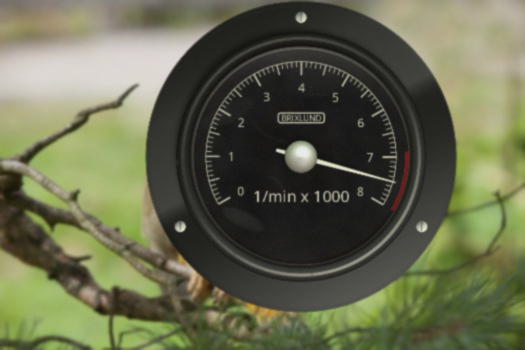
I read 7500; rpm
